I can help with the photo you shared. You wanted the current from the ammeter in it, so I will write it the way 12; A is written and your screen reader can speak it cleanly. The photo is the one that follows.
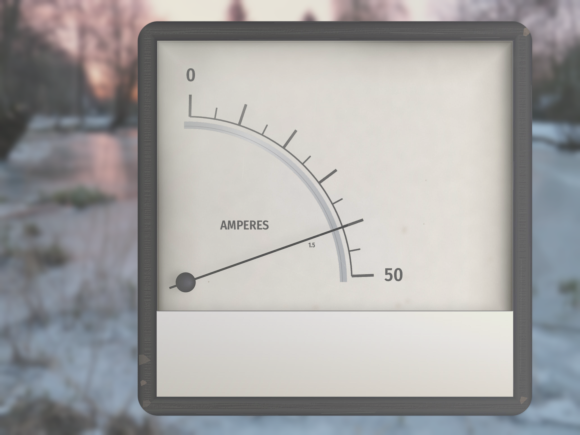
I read 40; A
